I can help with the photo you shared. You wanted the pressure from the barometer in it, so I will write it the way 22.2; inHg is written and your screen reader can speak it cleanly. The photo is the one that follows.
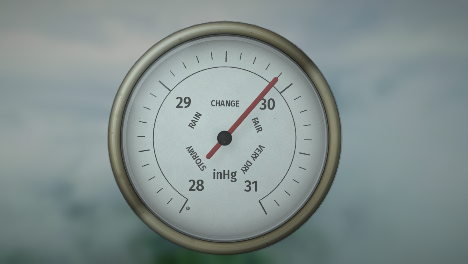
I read 29.9; inHg
